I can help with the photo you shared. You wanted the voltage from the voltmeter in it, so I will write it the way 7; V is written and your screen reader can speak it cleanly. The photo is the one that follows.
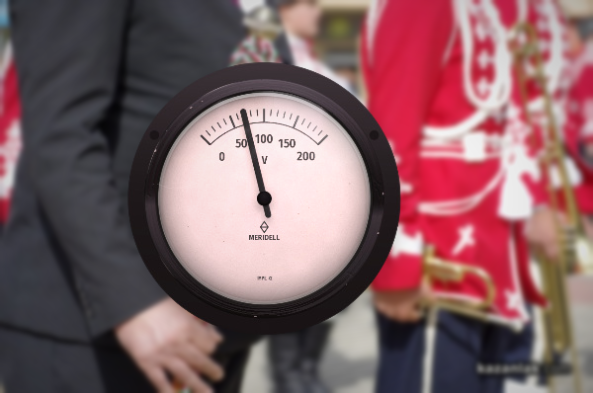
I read 70; V
